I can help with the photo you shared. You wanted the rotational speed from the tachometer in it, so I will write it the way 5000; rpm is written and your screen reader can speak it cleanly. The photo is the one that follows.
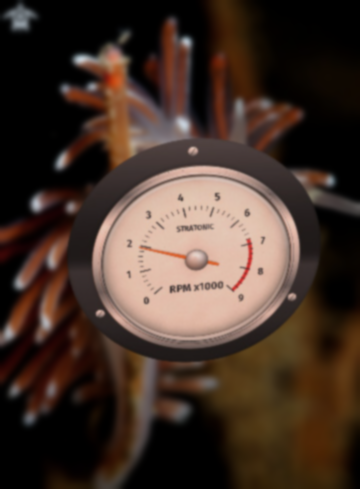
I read 2000; rpm
